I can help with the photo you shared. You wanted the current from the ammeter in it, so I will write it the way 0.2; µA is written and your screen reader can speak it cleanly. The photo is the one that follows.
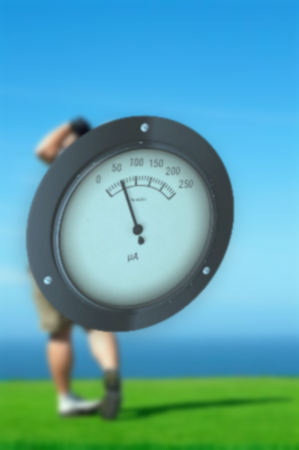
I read 50; µA
